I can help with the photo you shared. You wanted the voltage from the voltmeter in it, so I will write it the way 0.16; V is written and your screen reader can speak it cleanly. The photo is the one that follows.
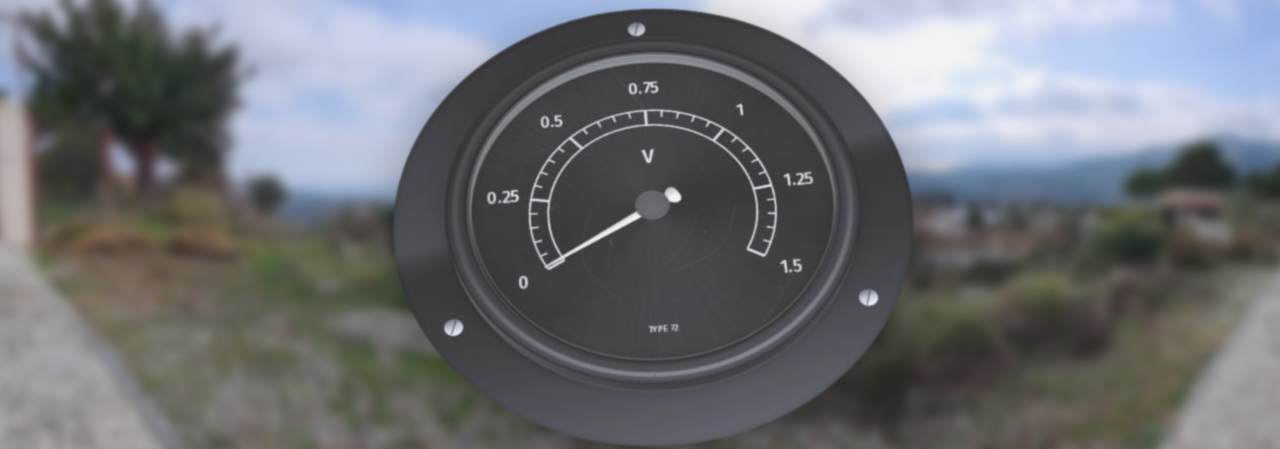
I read 0; V
